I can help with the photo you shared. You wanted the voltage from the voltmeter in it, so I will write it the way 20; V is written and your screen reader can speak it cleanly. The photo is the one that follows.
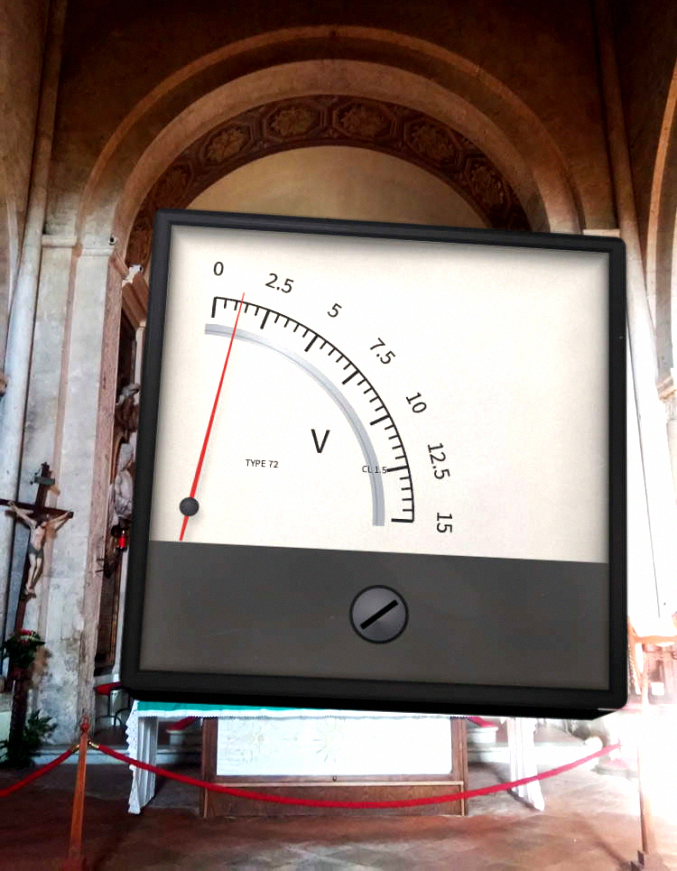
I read 1.25; V
